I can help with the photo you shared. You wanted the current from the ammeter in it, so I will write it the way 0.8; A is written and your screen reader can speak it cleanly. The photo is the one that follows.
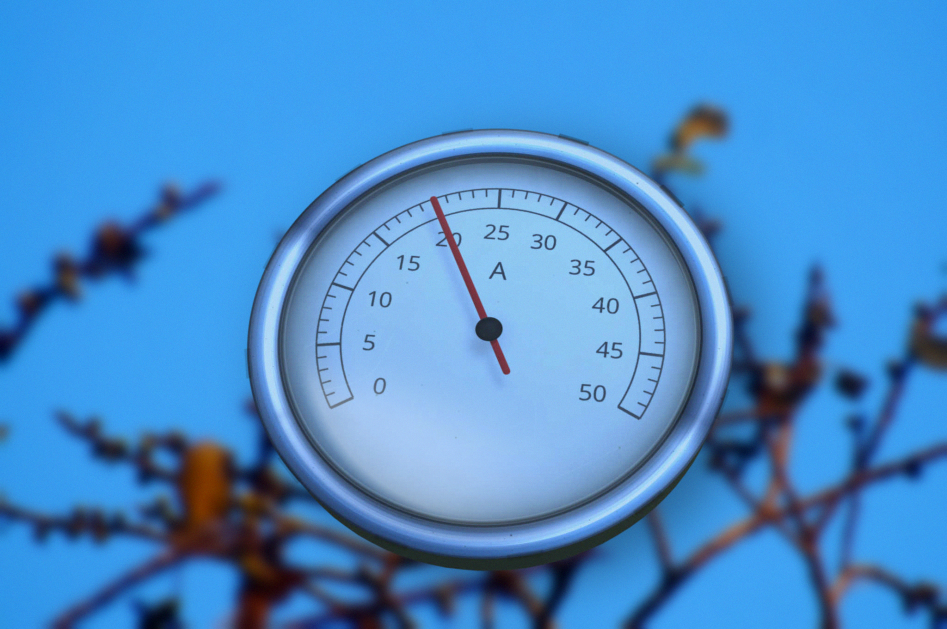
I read 20; A
